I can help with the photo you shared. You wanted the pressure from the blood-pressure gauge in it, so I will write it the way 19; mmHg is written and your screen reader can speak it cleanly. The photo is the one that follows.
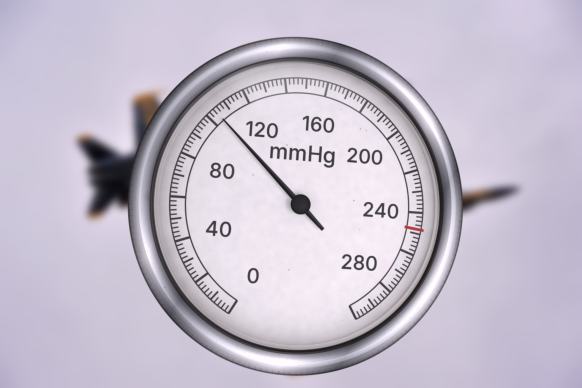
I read 104; mmHg
